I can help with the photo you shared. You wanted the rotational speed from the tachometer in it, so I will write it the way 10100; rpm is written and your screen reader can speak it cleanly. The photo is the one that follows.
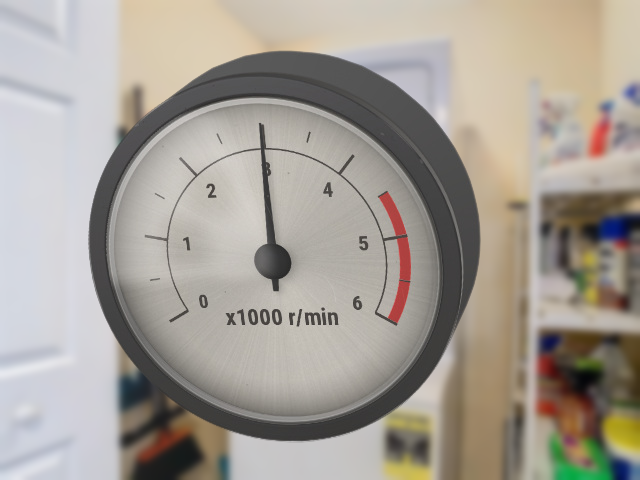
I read 3000; rpm
